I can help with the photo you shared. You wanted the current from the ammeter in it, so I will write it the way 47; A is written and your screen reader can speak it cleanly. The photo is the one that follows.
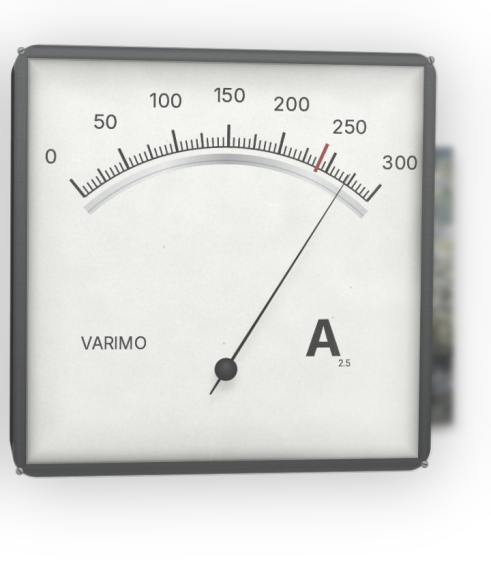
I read 270; A
